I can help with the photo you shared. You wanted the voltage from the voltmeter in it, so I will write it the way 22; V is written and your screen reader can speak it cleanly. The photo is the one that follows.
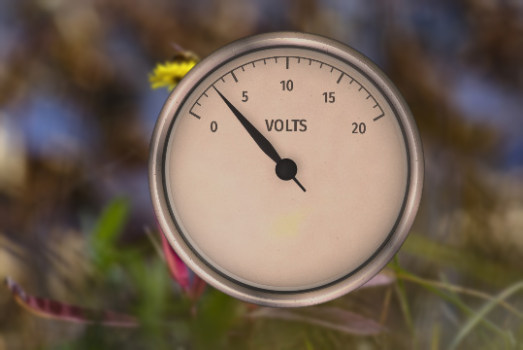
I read 3; V
